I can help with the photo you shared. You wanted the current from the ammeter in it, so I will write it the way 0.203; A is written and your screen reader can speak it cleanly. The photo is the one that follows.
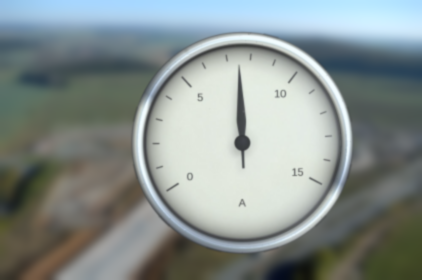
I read 7.5; A
